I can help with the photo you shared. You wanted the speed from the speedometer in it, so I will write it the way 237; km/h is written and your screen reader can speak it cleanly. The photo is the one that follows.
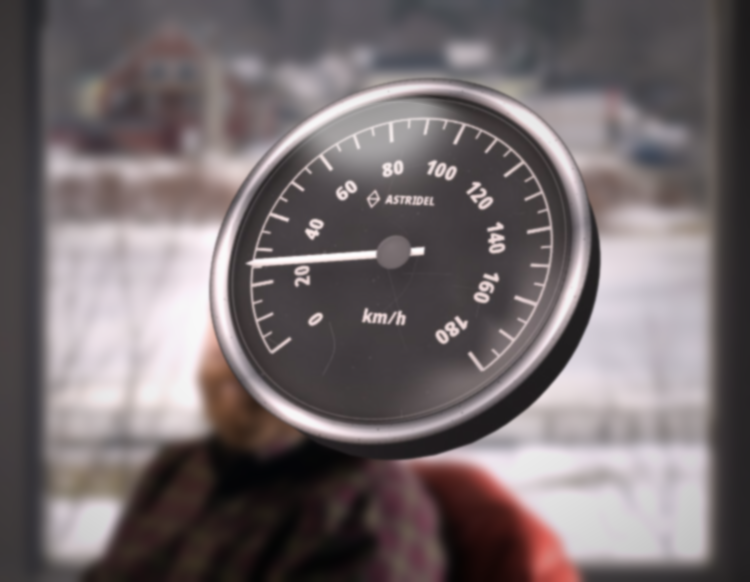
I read 25; km/h
